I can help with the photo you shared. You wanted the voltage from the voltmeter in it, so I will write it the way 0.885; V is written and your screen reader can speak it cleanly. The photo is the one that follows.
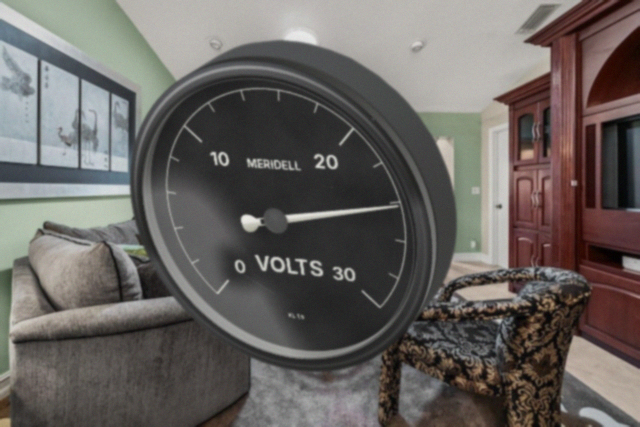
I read 24; V
